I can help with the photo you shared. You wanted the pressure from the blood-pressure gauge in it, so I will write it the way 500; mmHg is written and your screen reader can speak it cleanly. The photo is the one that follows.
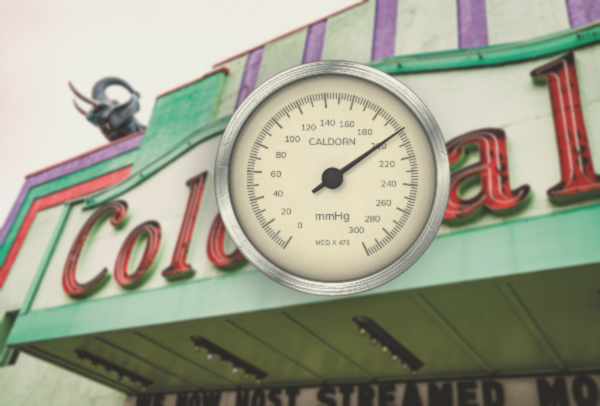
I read 200; mmHg
